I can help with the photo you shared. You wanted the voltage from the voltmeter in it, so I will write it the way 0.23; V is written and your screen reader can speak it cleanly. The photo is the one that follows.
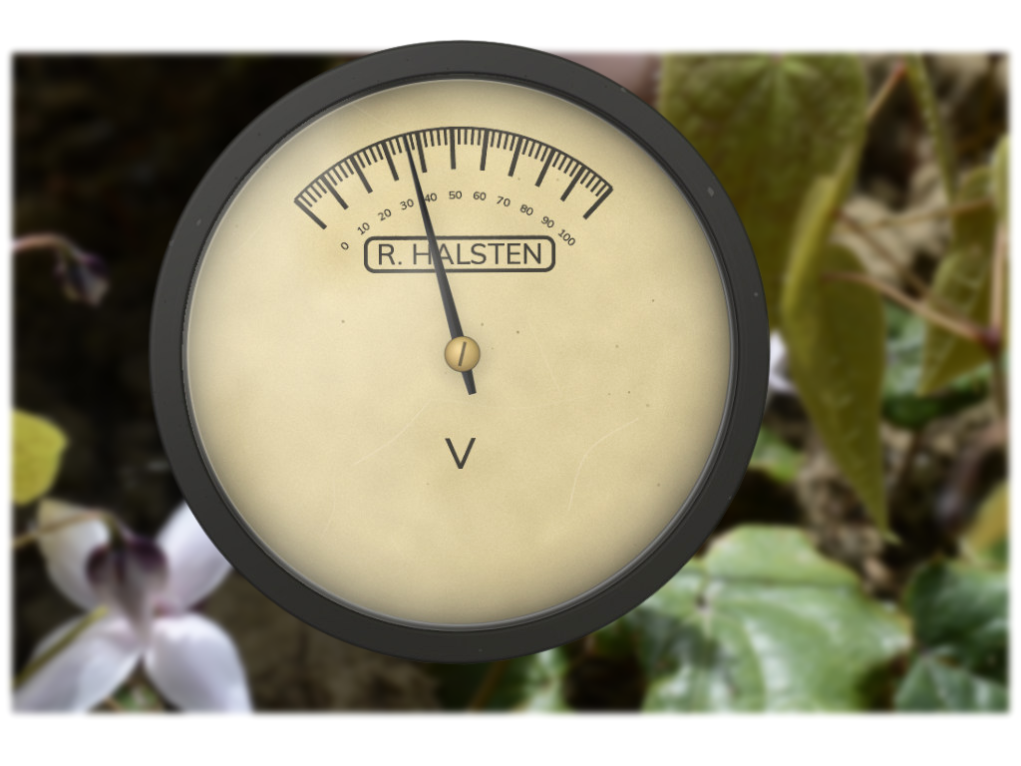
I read 36; V
